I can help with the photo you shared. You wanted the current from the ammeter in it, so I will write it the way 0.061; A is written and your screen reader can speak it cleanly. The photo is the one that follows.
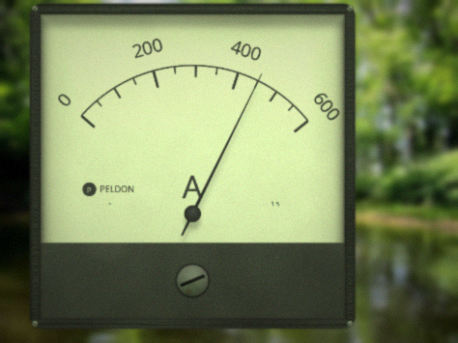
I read 450; A
